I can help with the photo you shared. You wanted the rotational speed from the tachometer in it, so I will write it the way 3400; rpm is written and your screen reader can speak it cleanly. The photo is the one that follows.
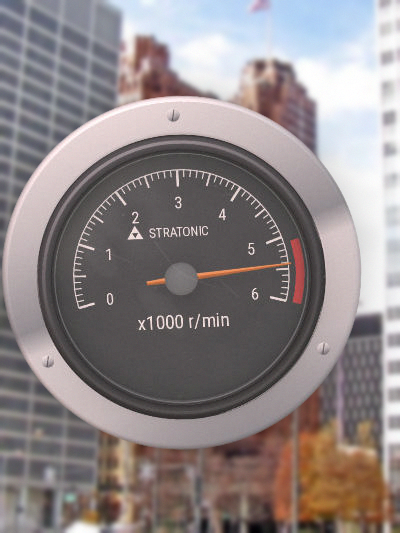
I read 5400; rpm
